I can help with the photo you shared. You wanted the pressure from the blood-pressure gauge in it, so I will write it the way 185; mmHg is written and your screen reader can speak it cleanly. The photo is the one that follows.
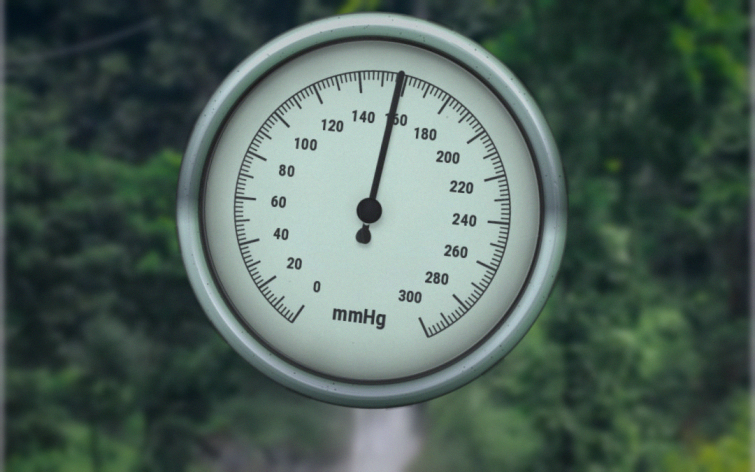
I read 158; mmHg
